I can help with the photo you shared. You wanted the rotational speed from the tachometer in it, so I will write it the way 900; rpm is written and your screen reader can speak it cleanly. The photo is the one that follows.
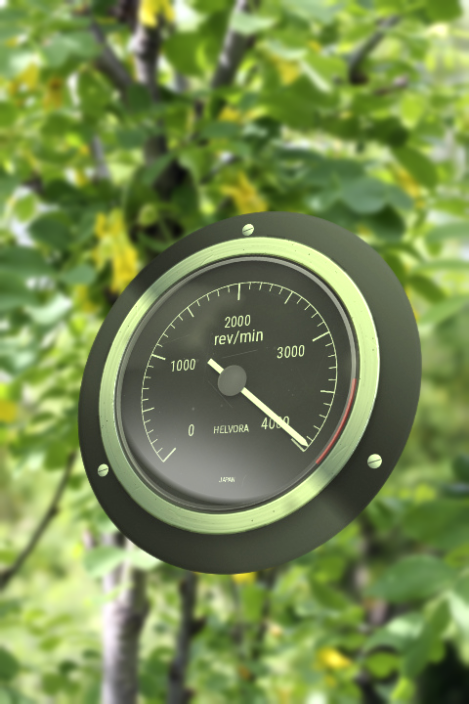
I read 3950; rpm
